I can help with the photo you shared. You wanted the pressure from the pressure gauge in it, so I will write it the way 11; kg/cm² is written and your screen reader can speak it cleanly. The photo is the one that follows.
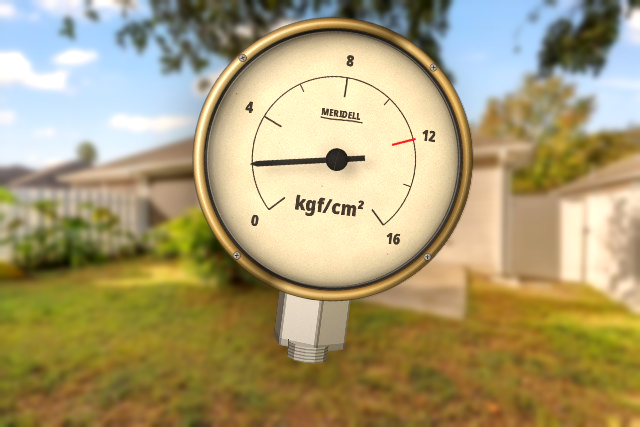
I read 2; kg/cm²
